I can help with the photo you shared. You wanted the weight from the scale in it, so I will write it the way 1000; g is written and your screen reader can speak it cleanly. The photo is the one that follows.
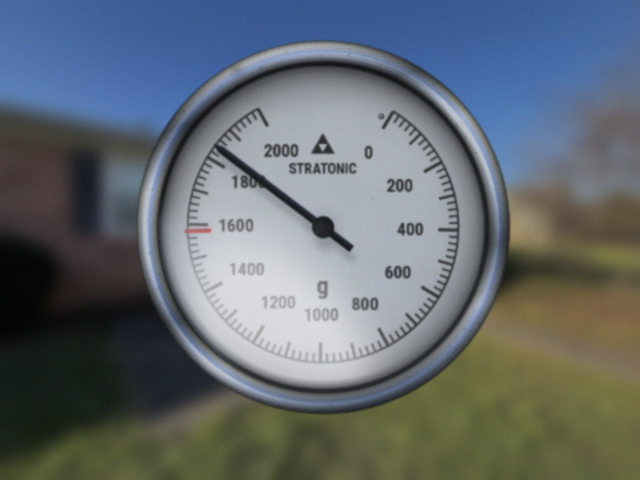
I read 1840; g
